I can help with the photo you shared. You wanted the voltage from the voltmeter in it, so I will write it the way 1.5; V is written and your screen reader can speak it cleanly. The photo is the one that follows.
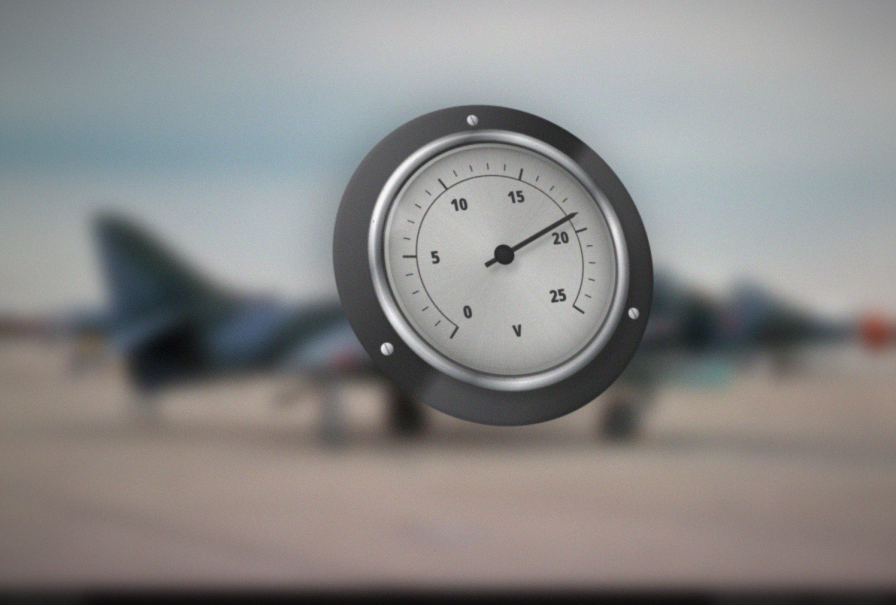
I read 19; V
